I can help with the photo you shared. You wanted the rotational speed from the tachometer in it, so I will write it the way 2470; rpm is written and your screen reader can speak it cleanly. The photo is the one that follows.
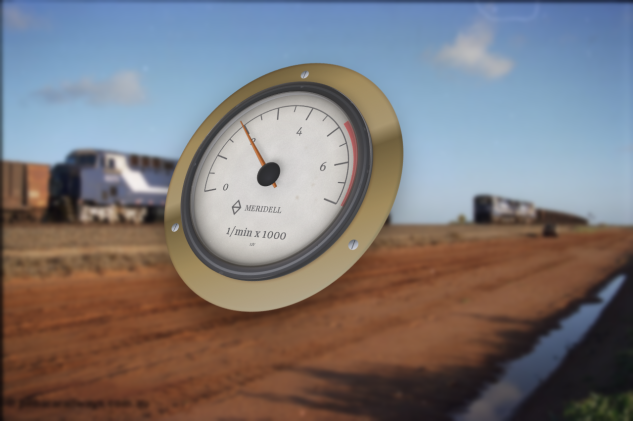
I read 2000; rpm
